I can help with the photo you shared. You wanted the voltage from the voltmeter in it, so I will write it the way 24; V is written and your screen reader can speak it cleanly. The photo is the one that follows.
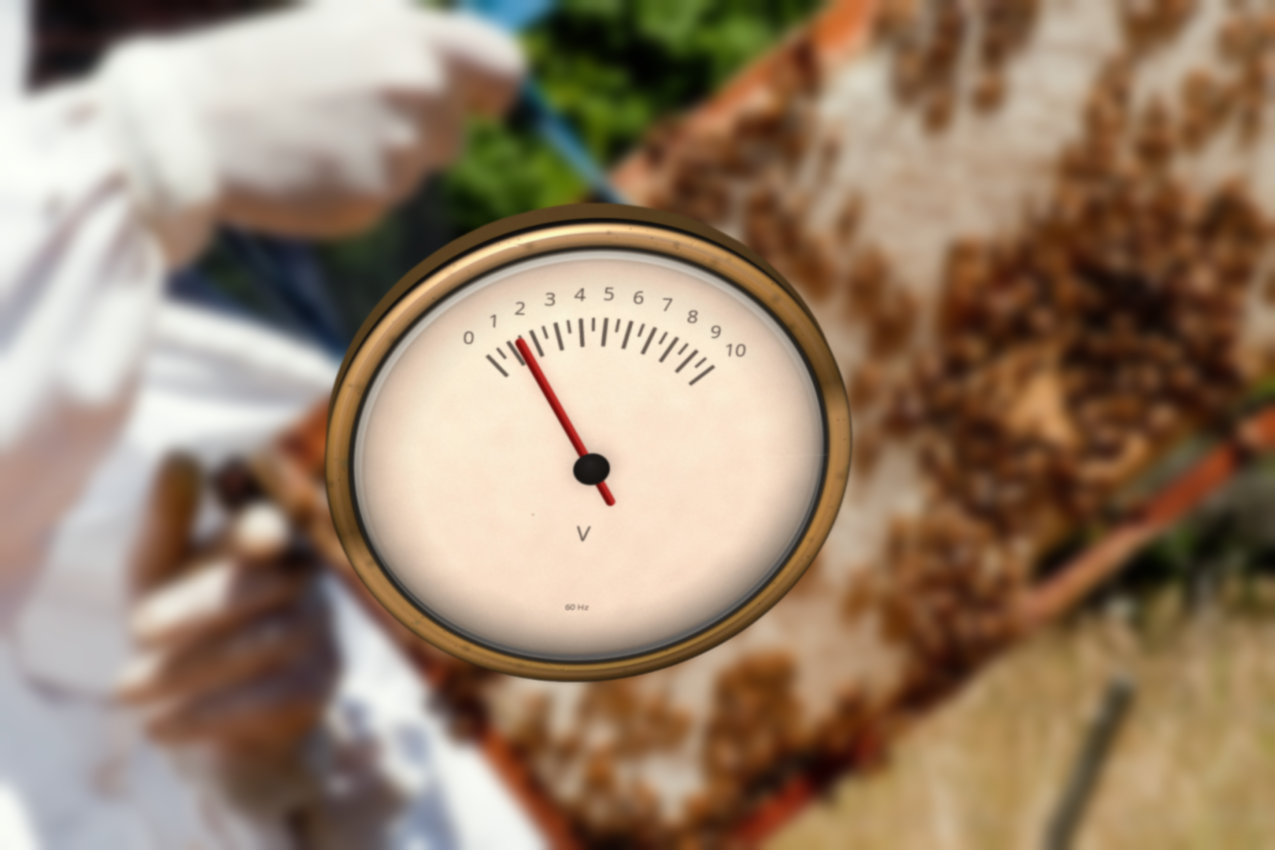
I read 1.5; V
